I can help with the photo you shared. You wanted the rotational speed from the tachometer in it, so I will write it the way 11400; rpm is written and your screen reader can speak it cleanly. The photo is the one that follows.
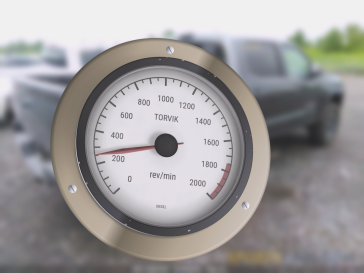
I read 250; rpm
